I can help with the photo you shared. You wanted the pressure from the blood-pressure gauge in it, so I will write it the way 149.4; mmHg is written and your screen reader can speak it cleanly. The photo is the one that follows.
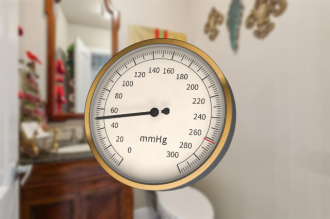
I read 50; mmHg
